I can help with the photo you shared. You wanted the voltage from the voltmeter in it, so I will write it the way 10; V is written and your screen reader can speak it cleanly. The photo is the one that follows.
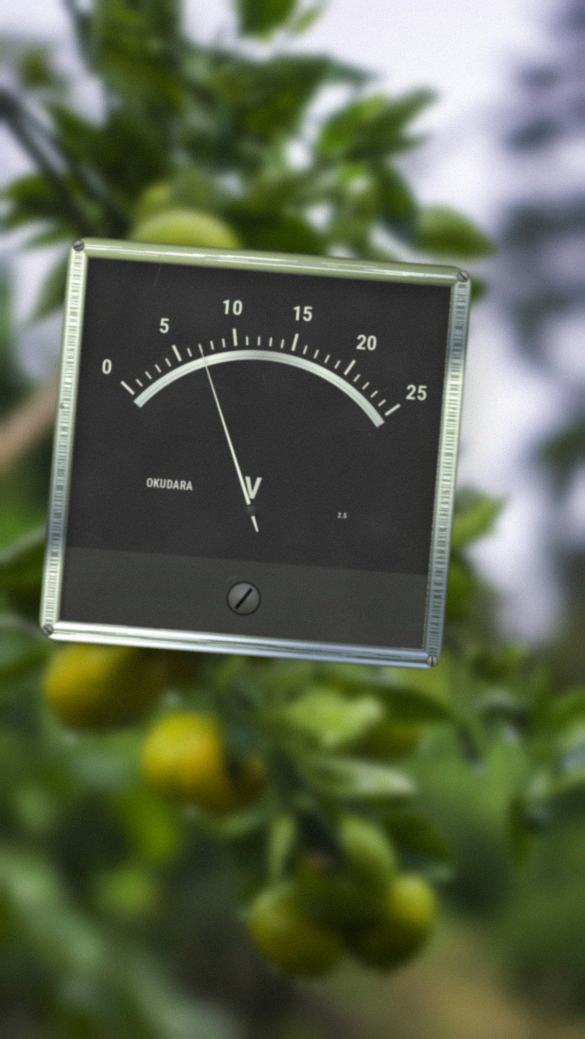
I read 7; V
